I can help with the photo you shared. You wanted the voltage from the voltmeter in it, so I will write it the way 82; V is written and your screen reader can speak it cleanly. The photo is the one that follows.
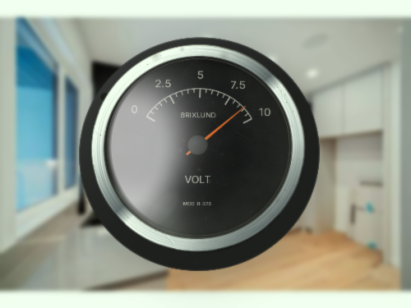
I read 9; V
